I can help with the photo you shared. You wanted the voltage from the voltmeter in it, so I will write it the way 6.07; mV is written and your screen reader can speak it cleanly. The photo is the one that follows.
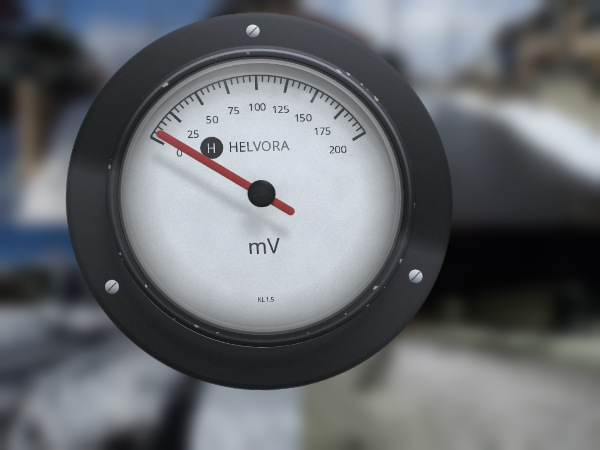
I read 5; mV
